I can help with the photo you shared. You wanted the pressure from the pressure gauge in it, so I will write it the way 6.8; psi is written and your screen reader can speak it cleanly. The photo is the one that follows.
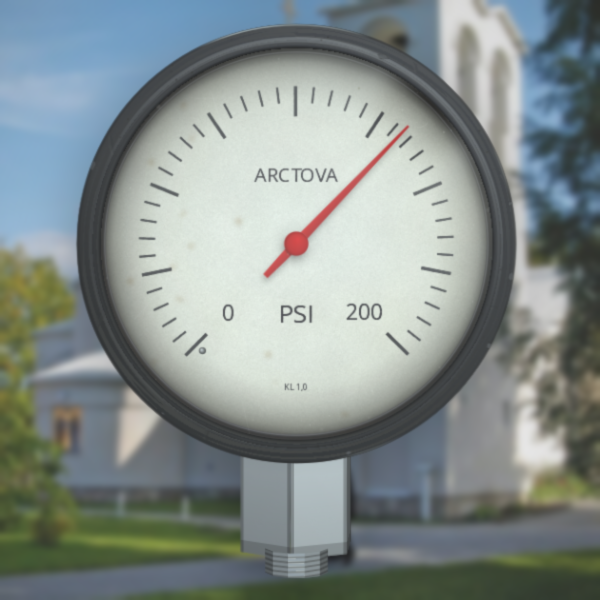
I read 132.5; psi
